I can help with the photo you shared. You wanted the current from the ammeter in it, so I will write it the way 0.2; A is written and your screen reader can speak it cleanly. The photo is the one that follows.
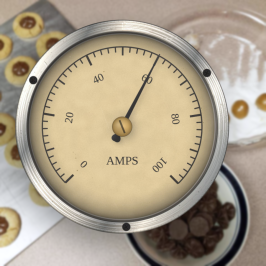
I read 60; A
